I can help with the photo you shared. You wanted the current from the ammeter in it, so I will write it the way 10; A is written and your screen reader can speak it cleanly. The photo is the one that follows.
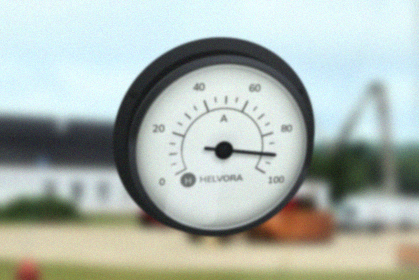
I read 90; A
